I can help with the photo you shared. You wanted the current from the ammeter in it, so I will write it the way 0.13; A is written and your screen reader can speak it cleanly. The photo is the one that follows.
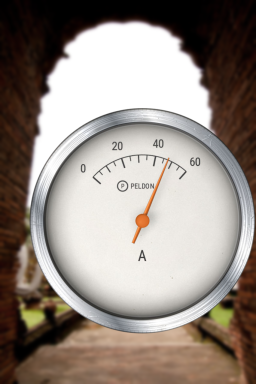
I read 47.5; A
